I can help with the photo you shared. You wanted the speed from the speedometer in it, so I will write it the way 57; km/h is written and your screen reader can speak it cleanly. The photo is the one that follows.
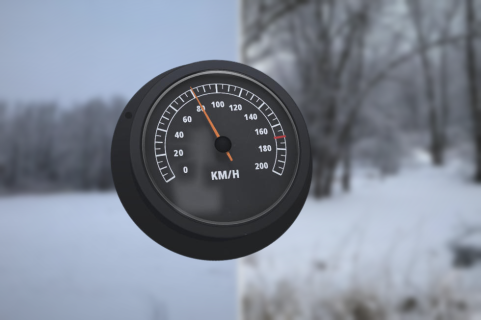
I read 80; km/h
